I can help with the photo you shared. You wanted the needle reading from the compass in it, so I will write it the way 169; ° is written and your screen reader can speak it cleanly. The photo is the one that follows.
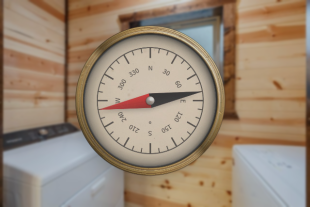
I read 260; °
